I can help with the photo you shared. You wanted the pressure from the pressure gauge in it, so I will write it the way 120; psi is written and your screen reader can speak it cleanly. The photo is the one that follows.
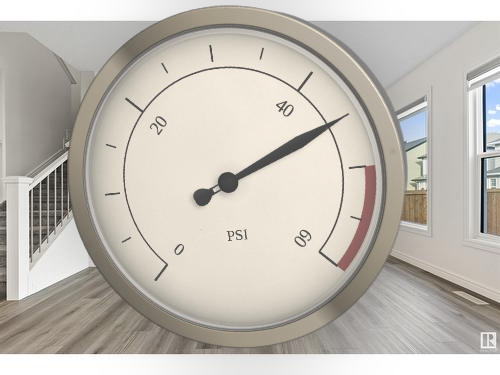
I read 45; psi
